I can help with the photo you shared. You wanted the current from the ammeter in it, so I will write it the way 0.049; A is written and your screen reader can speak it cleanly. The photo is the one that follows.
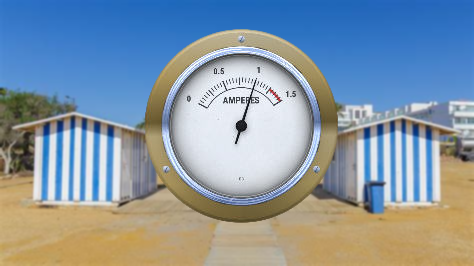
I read 1; A
